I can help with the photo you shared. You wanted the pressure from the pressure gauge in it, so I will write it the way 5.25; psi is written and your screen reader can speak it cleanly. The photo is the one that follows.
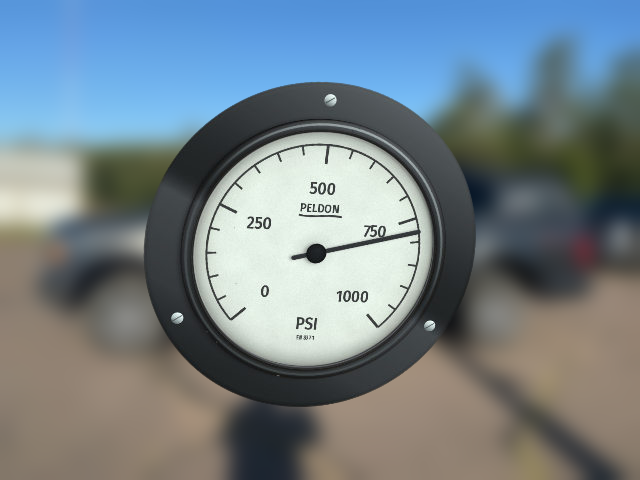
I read 775; psi
